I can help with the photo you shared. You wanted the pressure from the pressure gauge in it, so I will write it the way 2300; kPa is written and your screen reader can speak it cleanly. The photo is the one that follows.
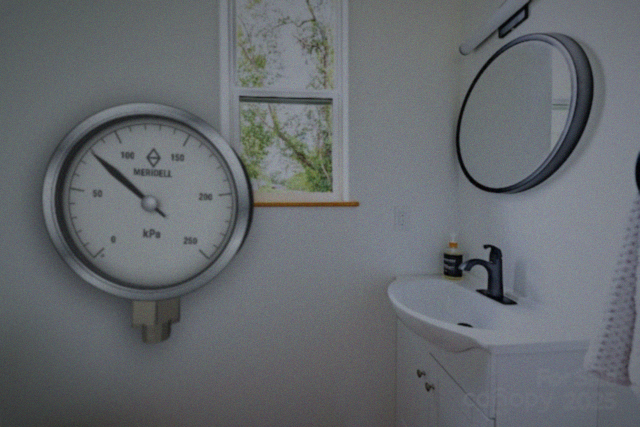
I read 80; kPa
